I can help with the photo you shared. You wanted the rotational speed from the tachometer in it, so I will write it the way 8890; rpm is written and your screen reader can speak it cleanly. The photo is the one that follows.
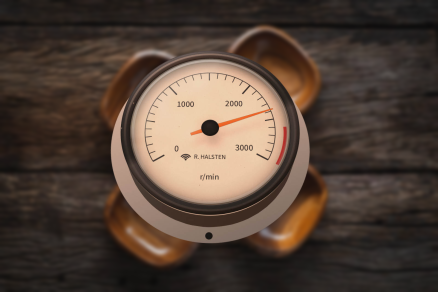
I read 2400; rpm
